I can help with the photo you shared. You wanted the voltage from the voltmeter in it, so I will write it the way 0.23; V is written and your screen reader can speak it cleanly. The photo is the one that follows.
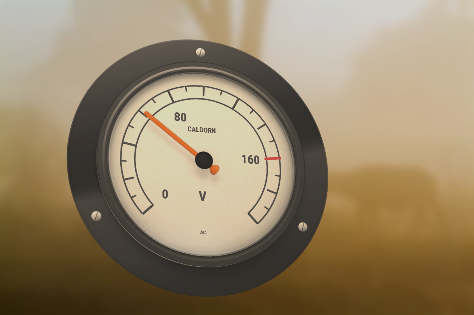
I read 60; V
